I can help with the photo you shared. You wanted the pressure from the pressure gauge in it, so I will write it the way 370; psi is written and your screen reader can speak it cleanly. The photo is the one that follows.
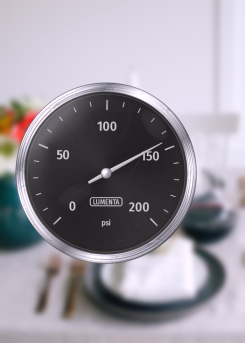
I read 145; psi
